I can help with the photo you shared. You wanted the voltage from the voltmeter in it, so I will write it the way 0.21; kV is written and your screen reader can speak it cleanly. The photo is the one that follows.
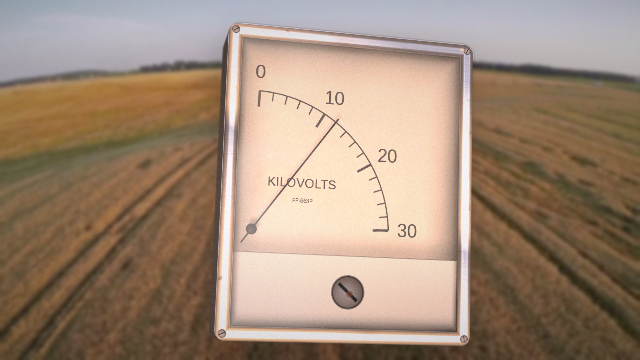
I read 12; kV
